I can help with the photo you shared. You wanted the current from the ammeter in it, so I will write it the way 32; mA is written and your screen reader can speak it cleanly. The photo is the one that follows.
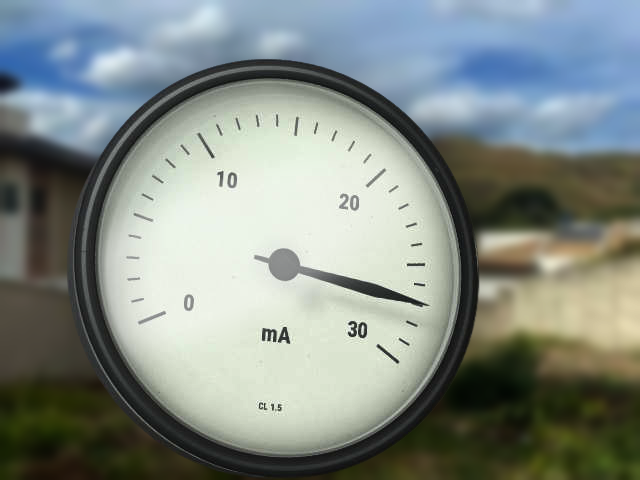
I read 27; mA
